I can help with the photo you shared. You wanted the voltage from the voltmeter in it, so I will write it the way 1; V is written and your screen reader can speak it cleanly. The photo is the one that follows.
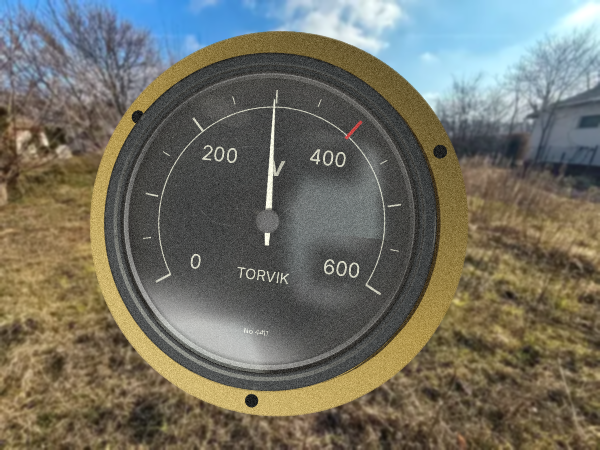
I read 300; V
